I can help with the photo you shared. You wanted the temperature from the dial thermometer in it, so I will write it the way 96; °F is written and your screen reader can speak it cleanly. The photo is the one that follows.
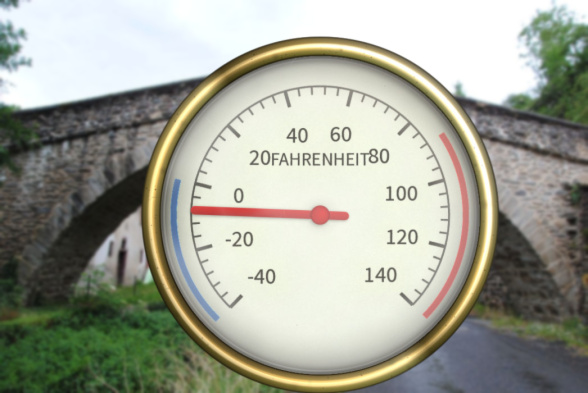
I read -8; °F
